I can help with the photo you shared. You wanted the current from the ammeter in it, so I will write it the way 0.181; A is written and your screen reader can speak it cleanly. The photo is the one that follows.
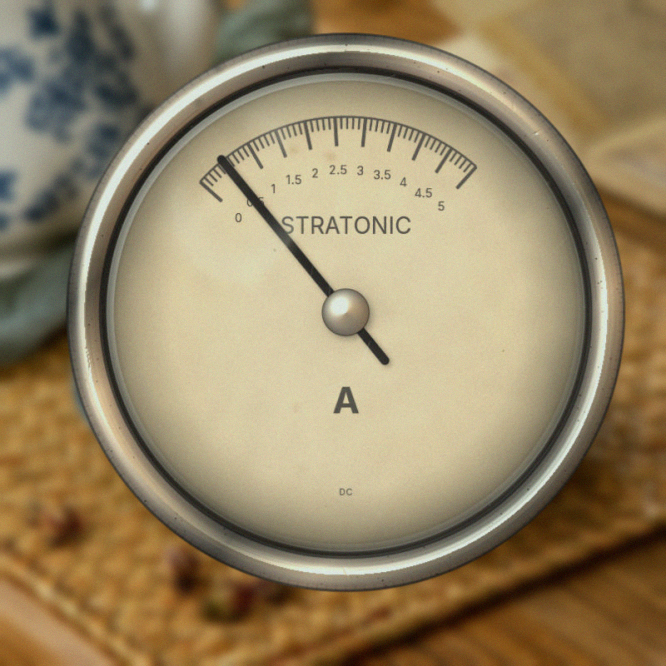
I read 0.5; A
